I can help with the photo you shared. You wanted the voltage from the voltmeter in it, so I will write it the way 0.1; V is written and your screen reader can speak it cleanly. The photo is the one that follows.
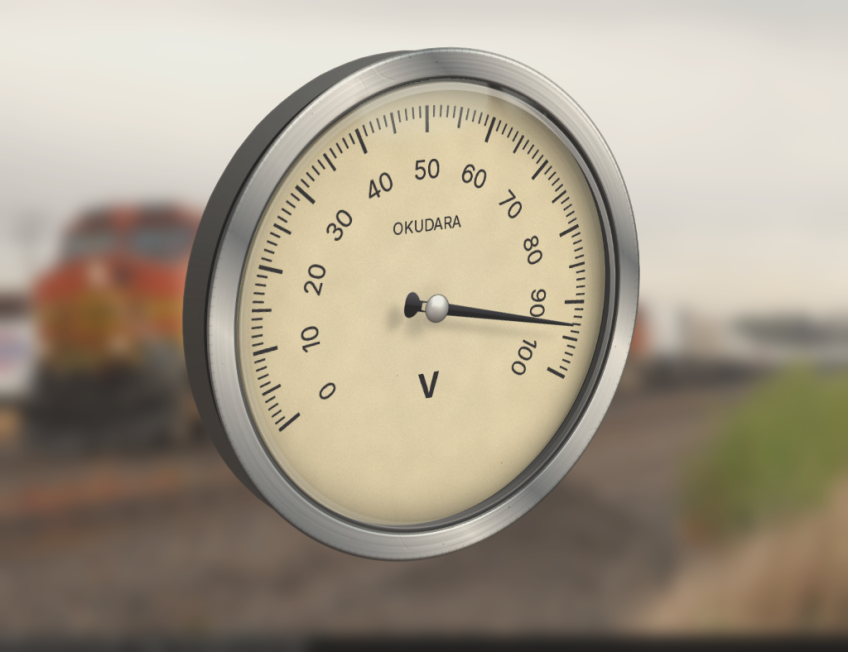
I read 93; V
